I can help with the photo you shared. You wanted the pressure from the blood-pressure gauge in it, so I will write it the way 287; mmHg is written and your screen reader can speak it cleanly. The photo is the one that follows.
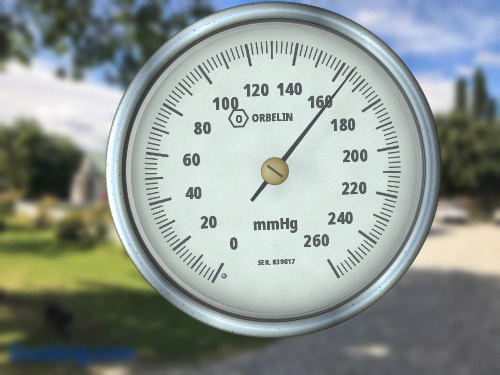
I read 164; mmHg
